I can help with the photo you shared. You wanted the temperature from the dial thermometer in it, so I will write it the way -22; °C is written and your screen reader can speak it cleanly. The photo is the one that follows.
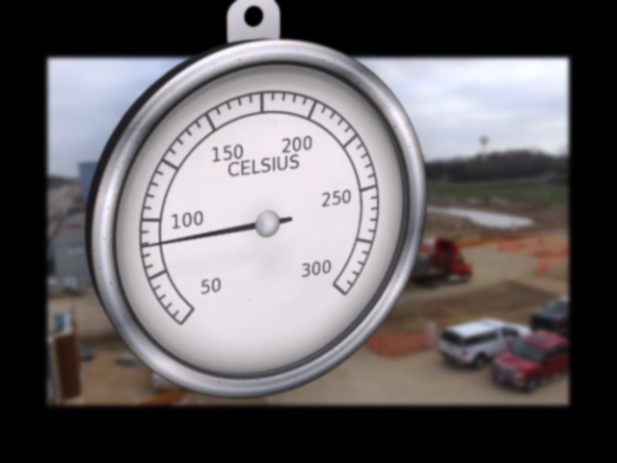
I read 90; °C
